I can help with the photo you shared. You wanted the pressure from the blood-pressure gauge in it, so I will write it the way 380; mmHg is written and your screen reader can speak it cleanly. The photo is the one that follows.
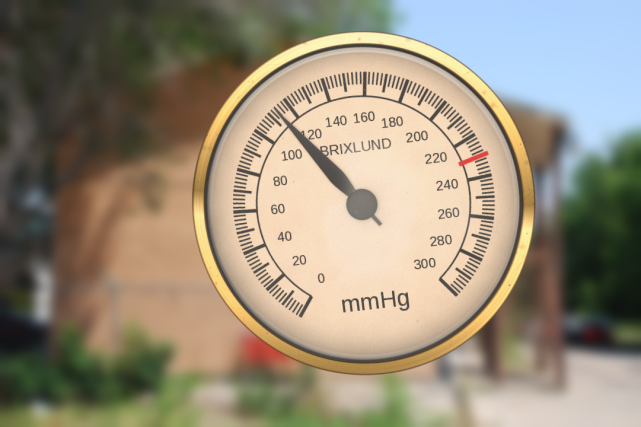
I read 114; mmHg
